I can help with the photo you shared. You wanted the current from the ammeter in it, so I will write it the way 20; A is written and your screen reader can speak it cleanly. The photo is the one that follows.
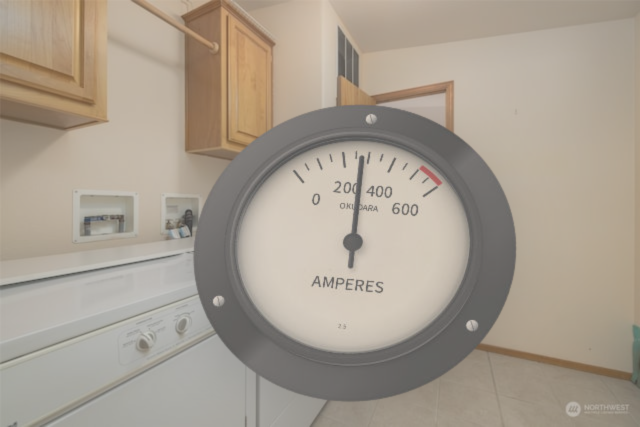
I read 275; A
